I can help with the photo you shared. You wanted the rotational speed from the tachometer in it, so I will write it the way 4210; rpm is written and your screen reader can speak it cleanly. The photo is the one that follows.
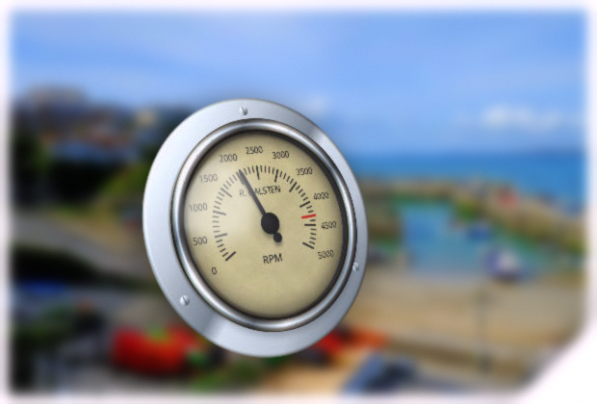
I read 2000; rpm
